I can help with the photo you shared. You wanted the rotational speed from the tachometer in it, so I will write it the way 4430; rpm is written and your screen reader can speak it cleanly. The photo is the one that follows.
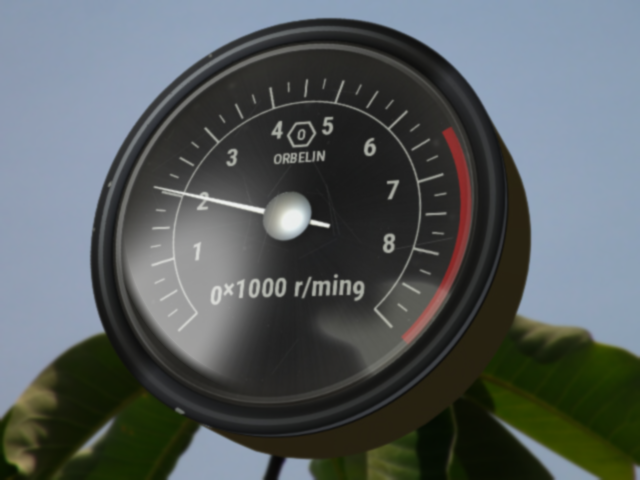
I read 2000; rpm
